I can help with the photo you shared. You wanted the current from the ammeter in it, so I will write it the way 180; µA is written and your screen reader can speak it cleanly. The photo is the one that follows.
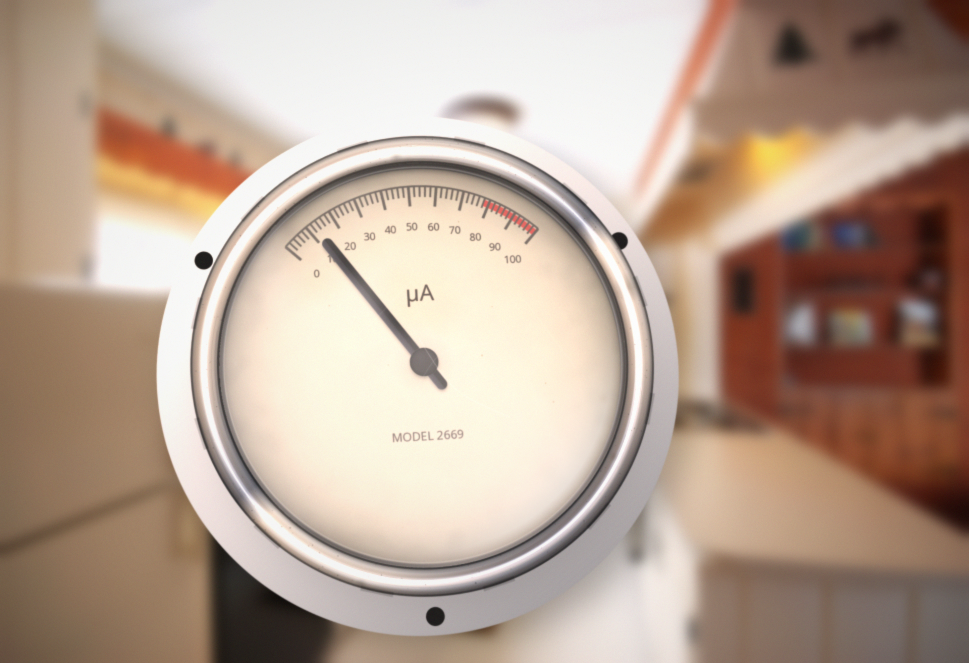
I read 12; µA
